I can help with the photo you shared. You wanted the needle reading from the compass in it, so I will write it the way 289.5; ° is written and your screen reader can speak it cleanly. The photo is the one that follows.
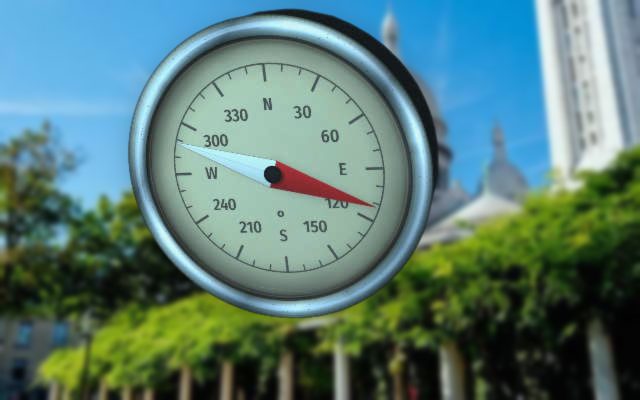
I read 110; °
